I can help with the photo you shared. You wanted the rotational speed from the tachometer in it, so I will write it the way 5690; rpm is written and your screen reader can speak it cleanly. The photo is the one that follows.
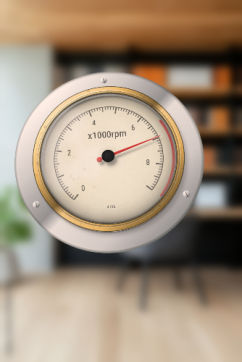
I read 7000; rpm
